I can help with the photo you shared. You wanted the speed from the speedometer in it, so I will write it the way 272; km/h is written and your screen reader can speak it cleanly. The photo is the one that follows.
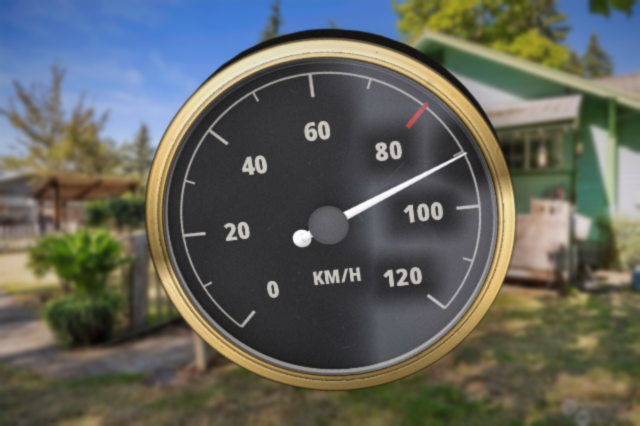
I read 90; km/h
